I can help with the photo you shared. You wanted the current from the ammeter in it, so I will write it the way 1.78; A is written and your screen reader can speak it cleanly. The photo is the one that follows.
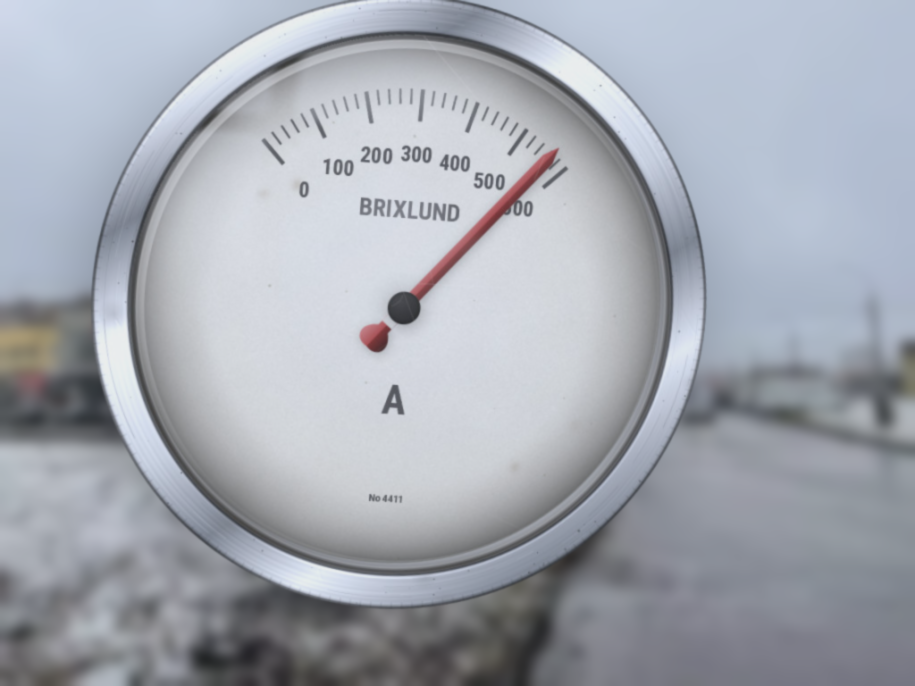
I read 560; A
